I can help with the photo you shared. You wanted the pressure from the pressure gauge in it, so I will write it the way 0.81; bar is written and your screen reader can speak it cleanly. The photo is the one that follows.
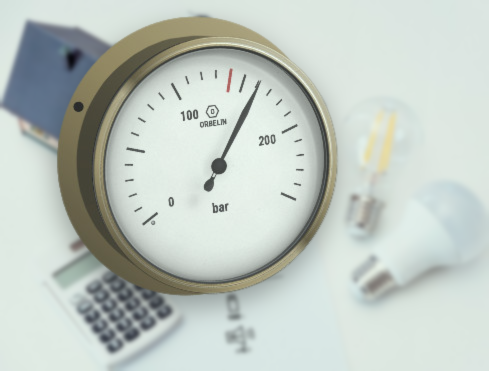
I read 160; bar
